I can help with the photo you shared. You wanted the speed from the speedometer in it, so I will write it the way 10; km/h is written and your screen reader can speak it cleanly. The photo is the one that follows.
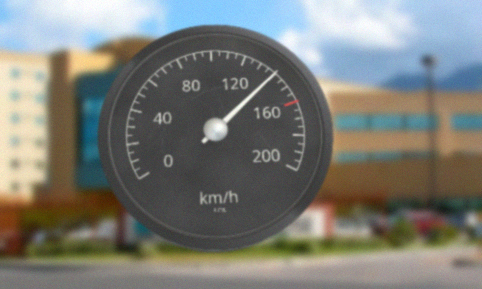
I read 140; km/h
